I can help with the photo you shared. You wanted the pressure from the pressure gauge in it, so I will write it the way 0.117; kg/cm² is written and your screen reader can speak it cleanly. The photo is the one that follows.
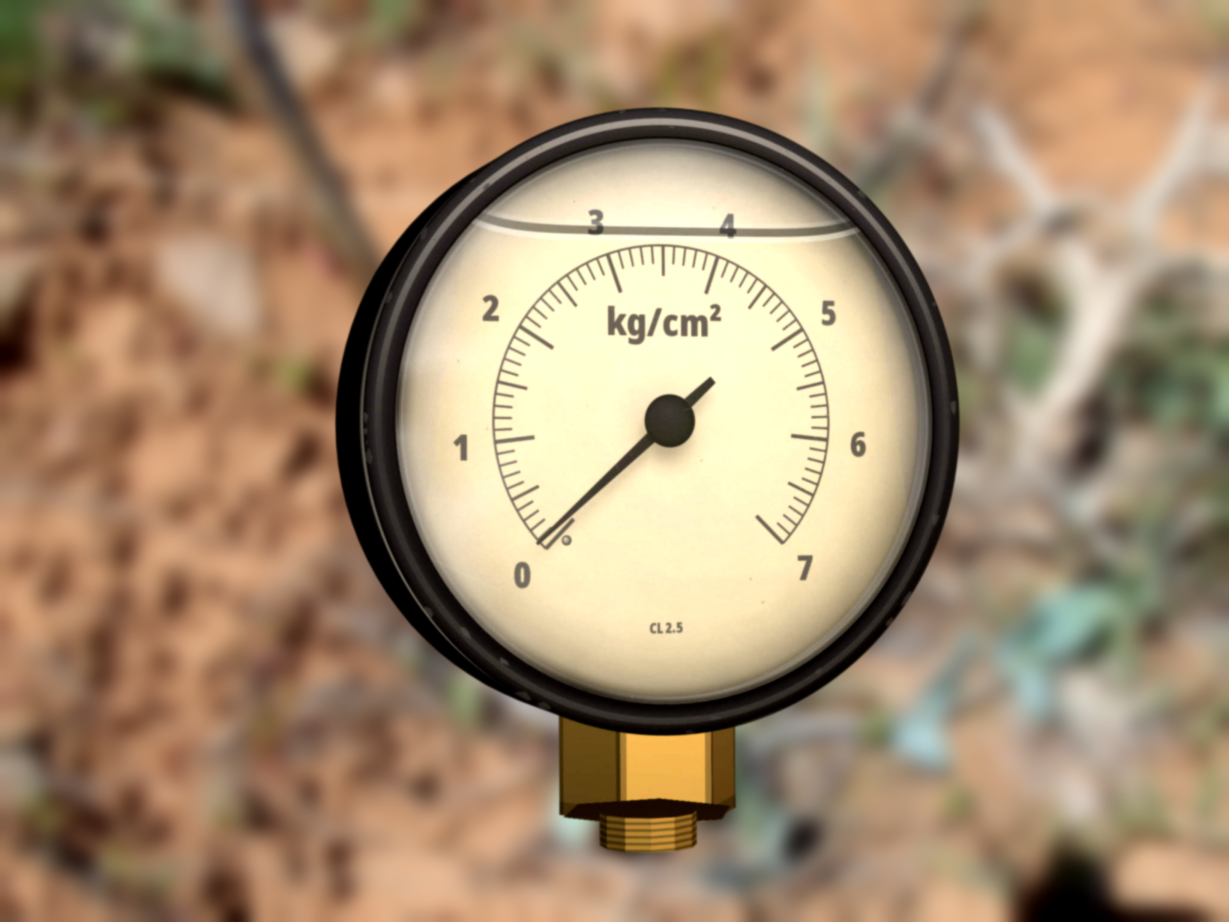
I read 0.1; kg/cm²
